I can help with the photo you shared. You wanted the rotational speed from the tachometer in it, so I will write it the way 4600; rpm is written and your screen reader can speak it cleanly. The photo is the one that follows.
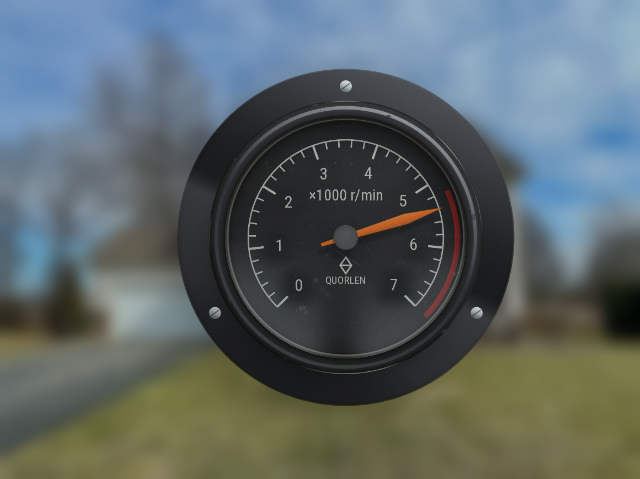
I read 5400; rpm
